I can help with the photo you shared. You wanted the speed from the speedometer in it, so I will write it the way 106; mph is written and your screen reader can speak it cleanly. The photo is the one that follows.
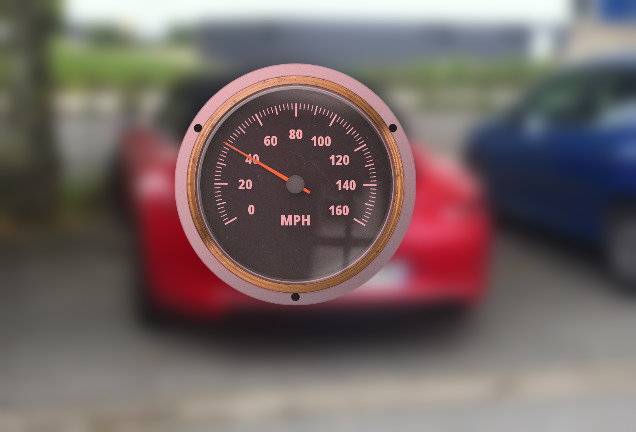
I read 40; mph
